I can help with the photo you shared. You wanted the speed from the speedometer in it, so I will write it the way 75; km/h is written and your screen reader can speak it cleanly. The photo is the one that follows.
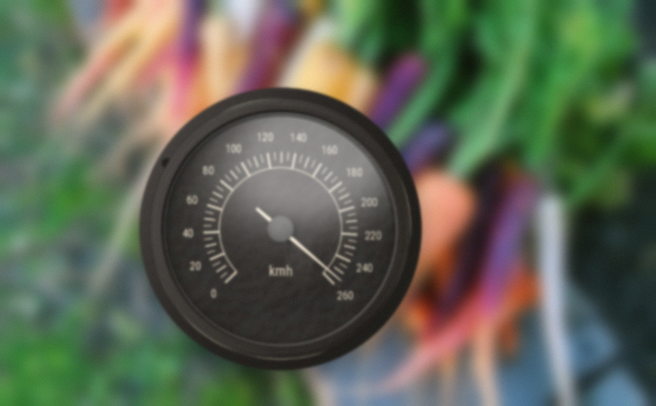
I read 255; km/h
